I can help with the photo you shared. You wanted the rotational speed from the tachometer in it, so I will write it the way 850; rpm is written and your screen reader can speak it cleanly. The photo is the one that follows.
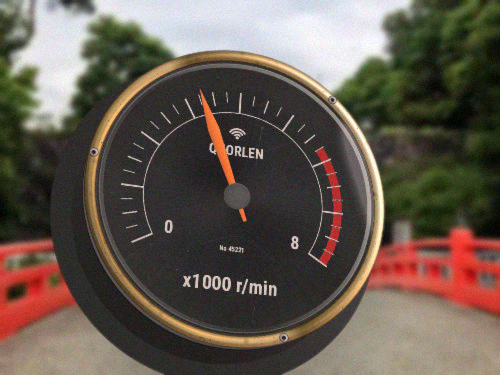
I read 3250; rpm
